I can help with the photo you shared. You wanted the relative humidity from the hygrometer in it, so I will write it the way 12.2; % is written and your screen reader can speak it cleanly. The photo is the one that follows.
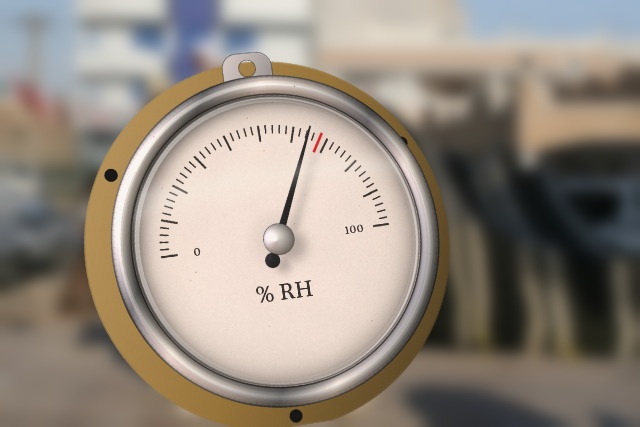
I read 64; %
